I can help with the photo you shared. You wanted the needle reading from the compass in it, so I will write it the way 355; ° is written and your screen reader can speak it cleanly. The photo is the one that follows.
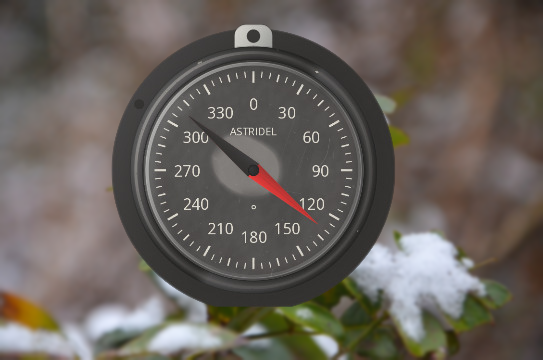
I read 130; °
